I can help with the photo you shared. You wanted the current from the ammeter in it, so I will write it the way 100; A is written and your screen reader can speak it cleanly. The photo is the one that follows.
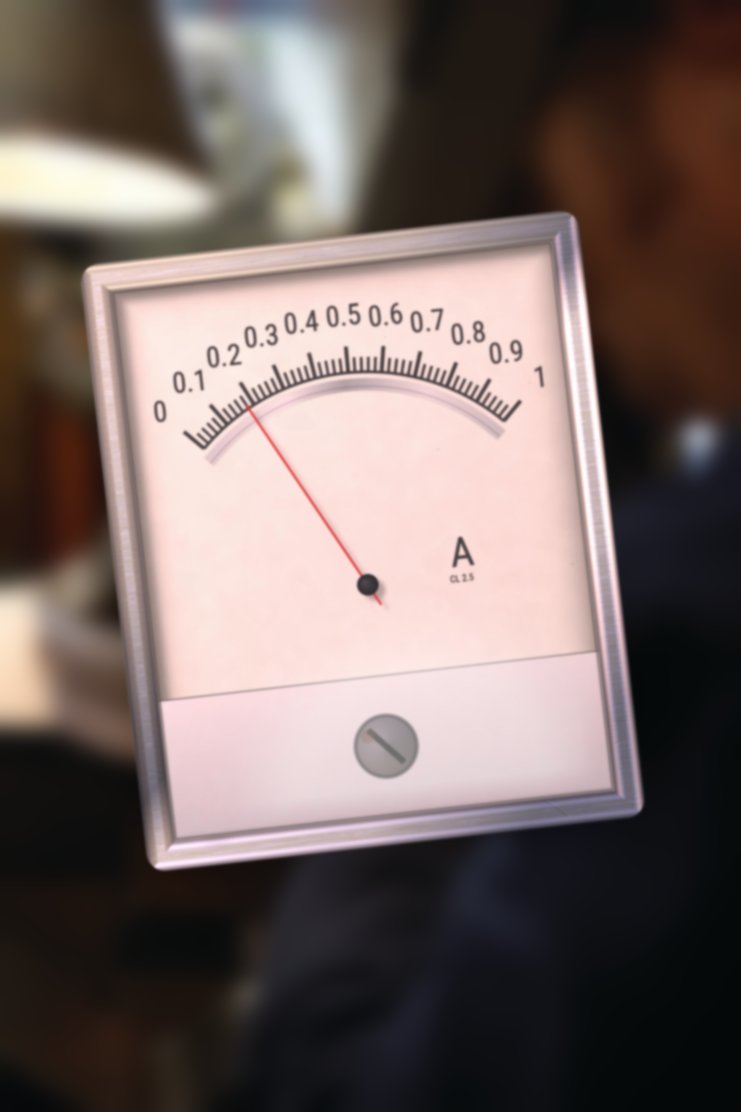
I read 0.18; A
